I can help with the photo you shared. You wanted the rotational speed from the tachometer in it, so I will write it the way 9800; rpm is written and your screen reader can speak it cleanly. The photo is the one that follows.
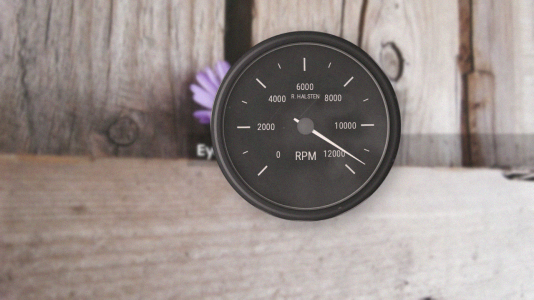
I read 11500; rpm
